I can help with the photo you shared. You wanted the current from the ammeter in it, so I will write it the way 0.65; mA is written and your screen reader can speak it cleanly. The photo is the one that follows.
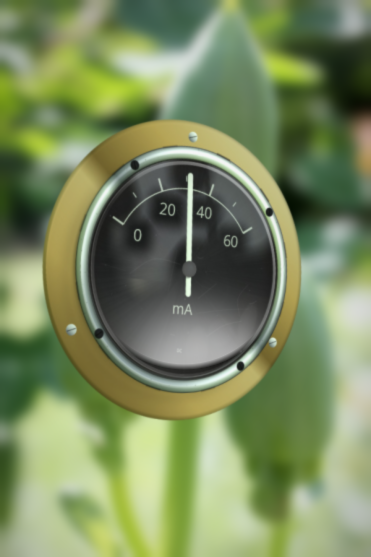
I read 30; mA
